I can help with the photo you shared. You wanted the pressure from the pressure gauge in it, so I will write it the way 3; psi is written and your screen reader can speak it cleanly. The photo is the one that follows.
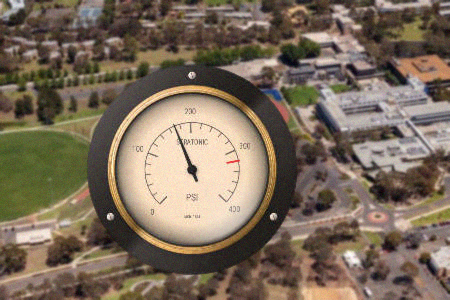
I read 170; psi
